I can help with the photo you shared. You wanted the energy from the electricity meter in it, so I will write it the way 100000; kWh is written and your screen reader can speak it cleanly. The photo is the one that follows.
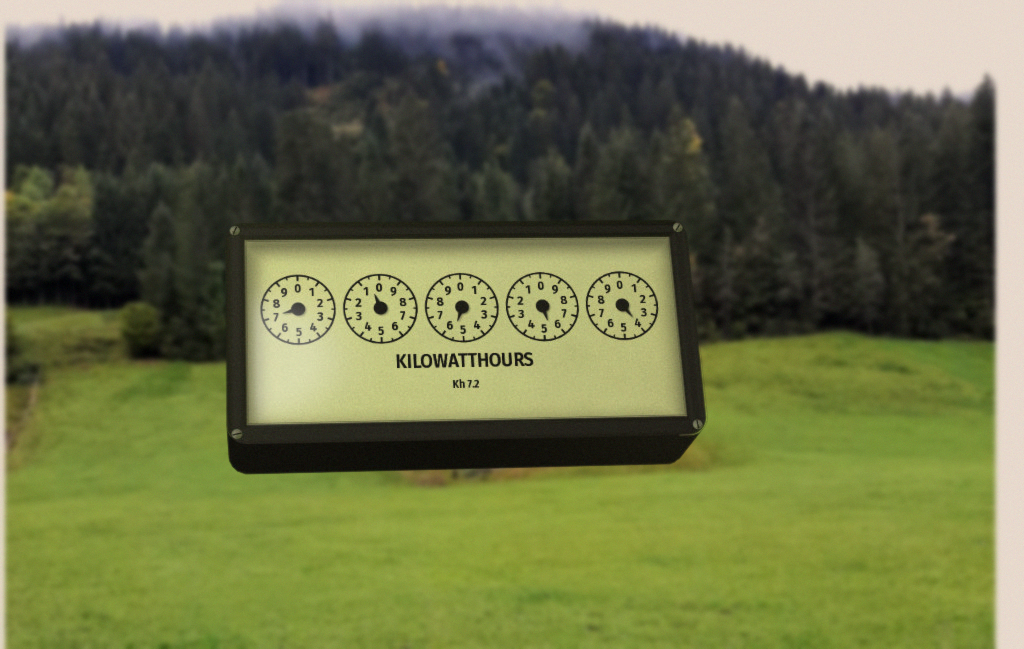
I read 70554; kWh
